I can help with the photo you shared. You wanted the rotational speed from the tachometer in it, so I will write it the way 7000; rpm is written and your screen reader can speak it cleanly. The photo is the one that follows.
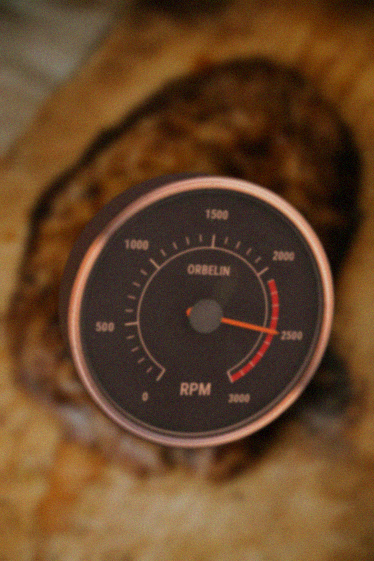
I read 2500; rpm
